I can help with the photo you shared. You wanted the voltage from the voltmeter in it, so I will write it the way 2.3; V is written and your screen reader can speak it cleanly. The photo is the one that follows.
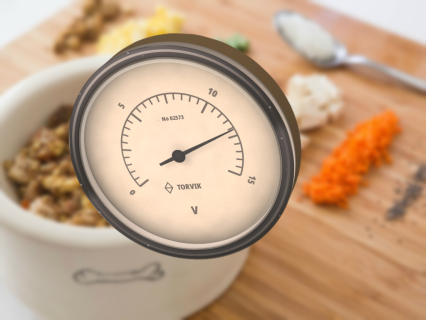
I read 12; V
